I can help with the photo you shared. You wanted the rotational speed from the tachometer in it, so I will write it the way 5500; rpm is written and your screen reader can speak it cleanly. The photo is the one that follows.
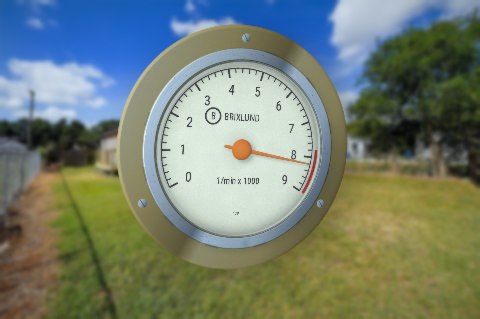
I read 8200; rpm
